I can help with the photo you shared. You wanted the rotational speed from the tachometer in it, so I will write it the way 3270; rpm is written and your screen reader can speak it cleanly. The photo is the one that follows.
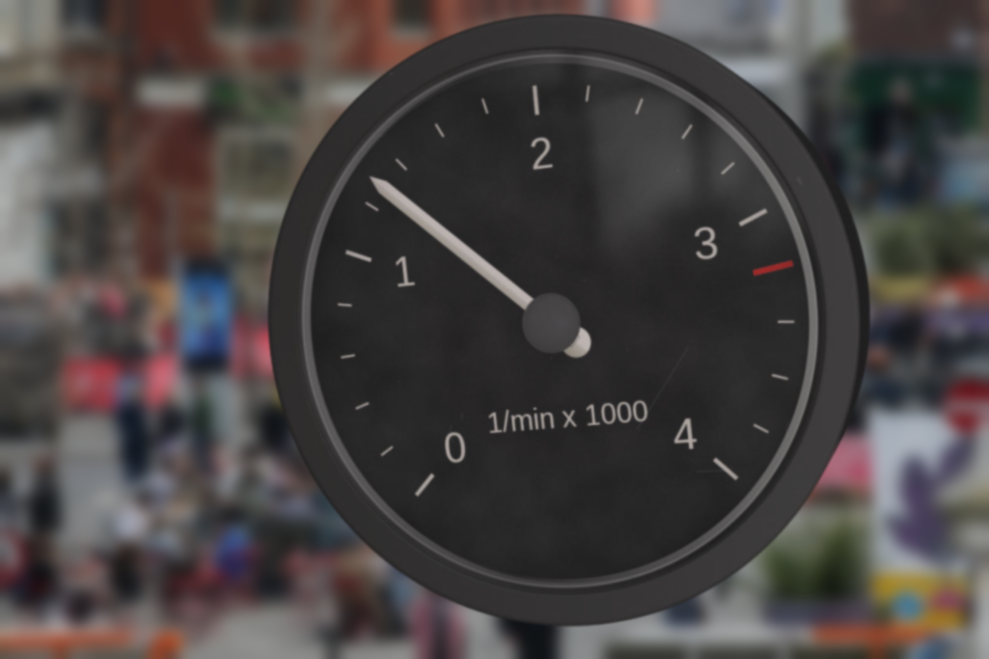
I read 1300; rpm
